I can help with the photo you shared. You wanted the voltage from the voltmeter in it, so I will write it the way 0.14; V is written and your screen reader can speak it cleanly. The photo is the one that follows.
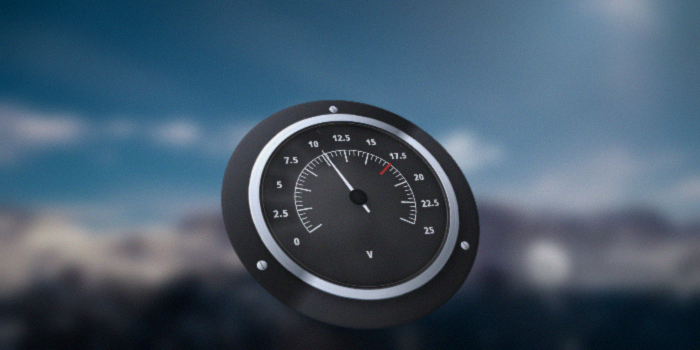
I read 10; V
